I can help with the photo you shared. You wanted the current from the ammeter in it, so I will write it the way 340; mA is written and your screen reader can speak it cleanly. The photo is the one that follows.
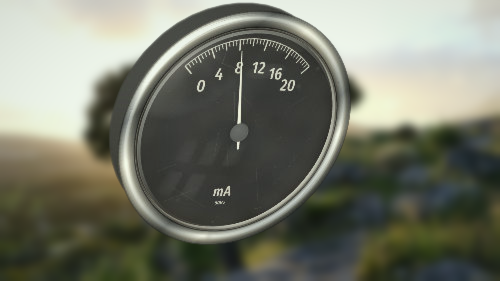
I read 8; mA
